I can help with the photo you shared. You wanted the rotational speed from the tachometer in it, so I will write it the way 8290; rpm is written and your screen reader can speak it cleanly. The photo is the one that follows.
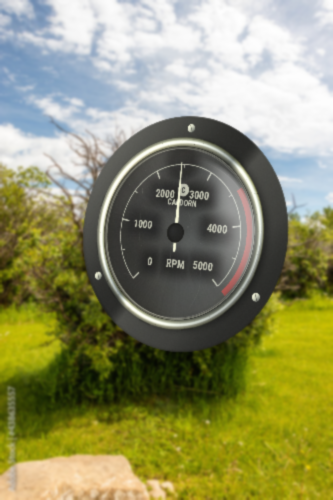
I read 2500; rpm
